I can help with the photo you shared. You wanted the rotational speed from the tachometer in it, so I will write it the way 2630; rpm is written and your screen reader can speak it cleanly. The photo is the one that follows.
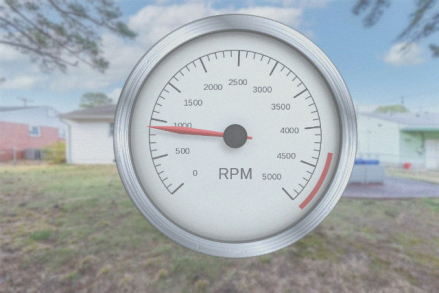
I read 900; rpm
